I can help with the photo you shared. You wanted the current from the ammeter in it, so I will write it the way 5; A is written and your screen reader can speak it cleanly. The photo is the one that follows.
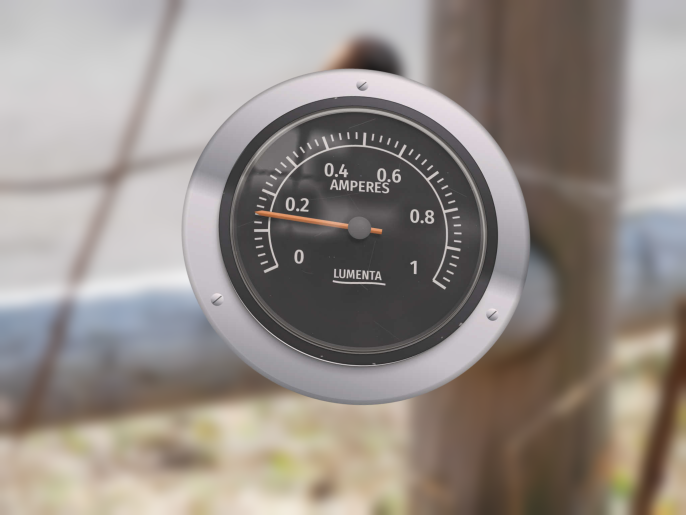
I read 0.14; A
